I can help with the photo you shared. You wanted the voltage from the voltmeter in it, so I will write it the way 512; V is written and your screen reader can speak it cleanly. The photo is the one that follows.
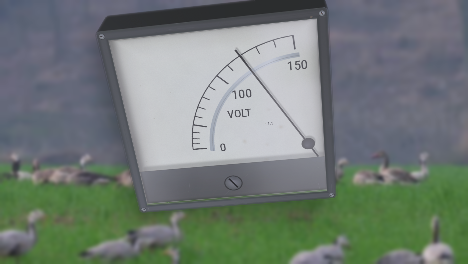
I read 120; V
